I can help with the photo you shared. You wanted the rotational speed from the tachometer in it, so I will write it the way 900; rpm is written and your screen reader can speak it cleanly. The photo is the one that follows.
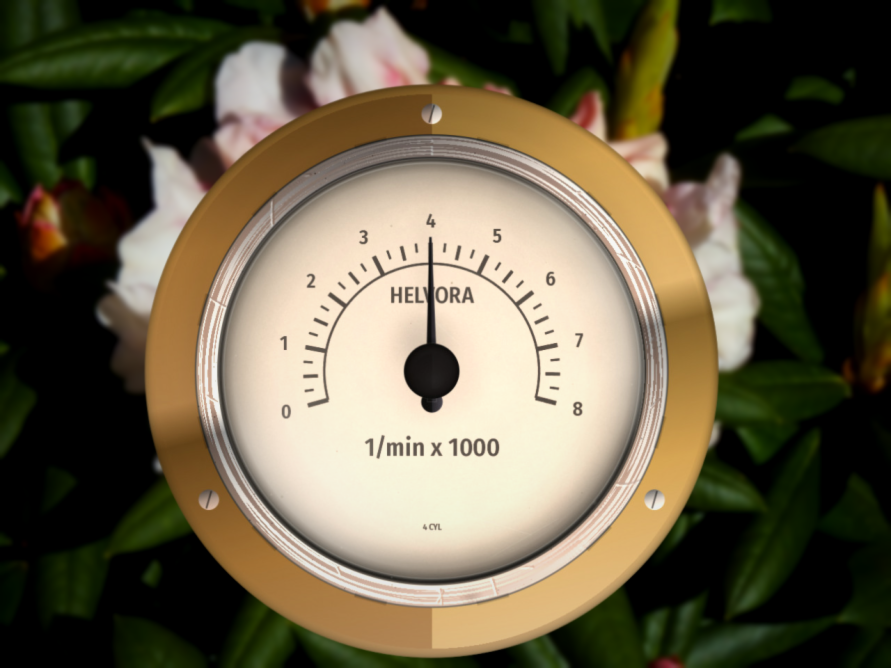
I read 4000; rpm
